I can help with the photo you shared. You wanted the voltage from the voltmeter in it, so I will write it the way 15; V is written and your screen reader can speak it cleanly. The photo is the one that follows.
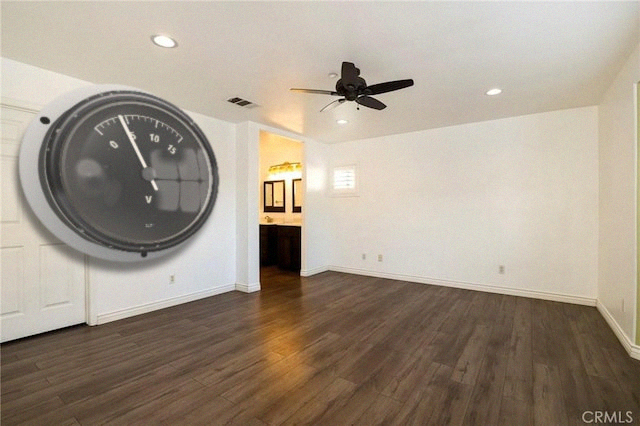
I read 4; V
